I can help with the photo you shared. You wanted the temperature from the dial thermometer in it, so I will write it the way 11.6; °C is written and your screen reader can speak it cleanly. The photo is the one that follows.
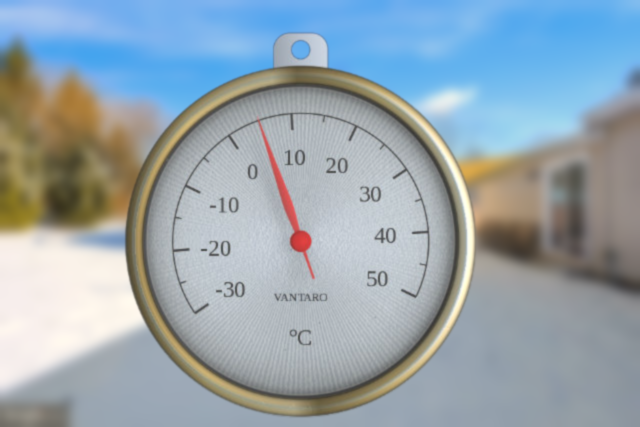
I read 5; °C
